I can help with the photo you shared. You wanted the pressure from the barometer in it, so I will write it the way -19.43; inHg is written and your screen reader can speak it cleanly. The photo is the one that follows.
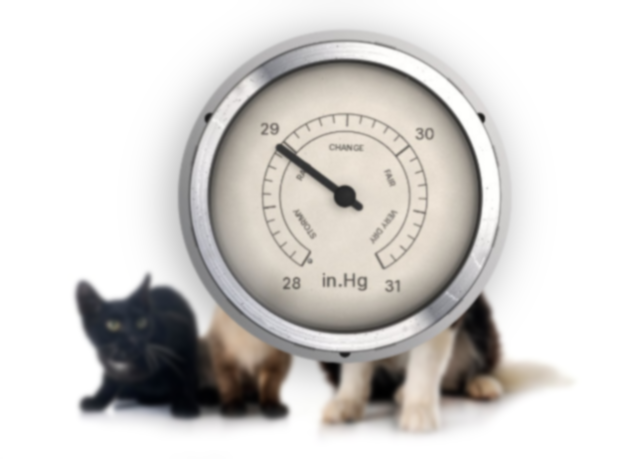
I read 28.95; inHg
